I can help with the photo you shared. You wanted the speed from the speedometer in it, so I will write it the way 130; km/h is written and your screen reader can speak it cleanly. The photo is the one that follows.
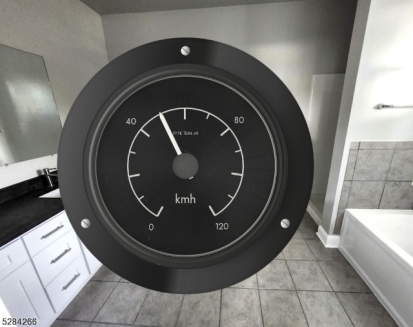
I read 50; km/h
